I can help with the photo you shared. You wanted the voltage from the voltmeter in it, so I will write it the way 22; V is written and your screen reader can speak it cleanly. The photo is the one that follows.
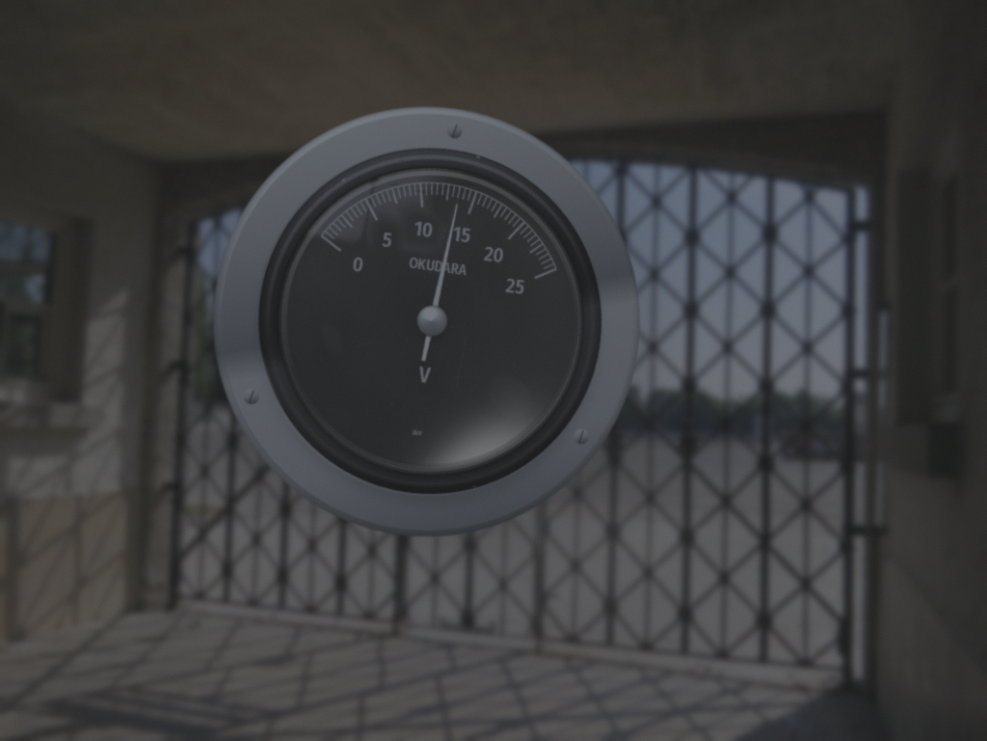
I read 13.5; V
